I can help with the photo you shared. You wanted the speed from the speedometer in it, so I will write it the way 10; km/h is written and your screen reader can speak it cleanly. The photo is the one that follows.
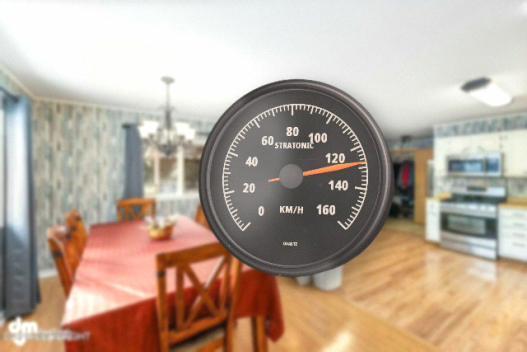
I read 128; km/h
